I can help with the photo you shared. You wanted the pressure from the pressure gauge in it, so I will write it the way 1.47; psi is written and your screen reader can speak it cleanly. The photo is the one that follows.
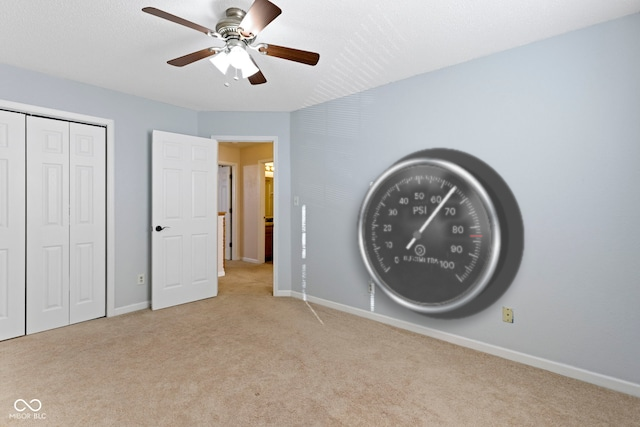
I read 65; psi
